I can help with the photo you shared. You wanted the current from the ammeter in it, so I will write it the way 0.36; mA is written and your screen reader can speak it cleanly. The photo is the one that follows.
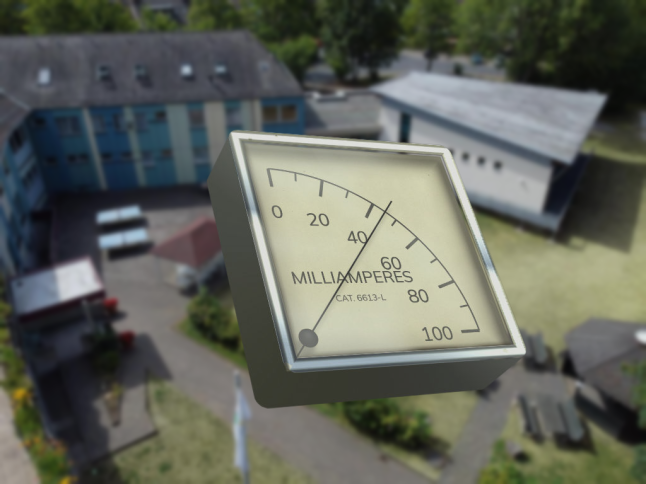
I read 45; mA
